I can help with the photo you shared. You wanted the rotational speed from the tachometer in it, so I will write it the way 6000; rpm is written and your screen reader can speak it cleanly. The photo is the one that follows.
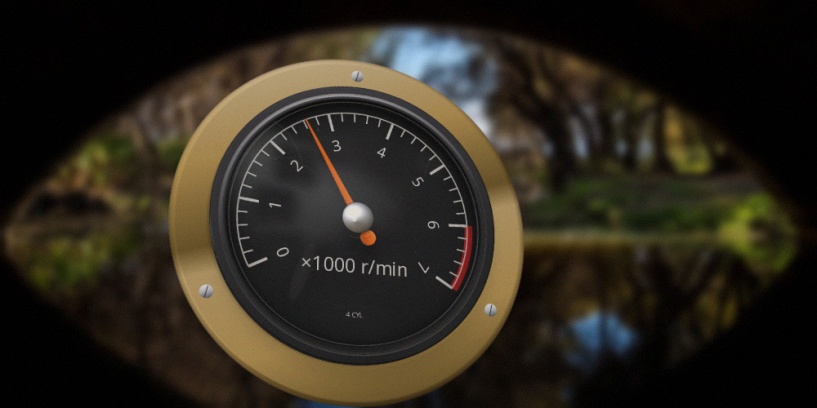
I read 2600; rpm
